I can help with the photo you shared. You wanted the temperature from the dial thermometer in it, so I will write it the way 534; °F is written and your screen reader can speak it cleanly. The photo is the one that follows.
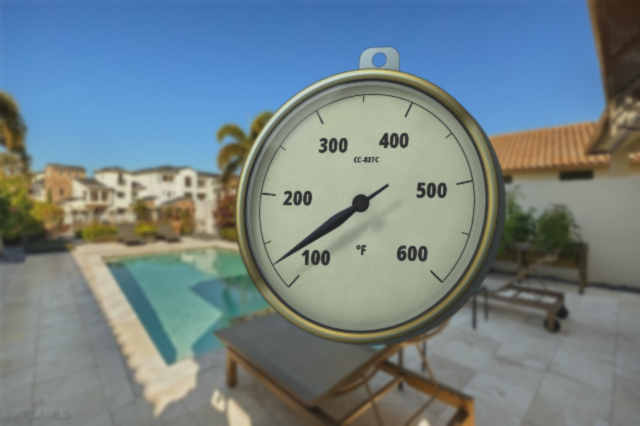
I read 125; °F
